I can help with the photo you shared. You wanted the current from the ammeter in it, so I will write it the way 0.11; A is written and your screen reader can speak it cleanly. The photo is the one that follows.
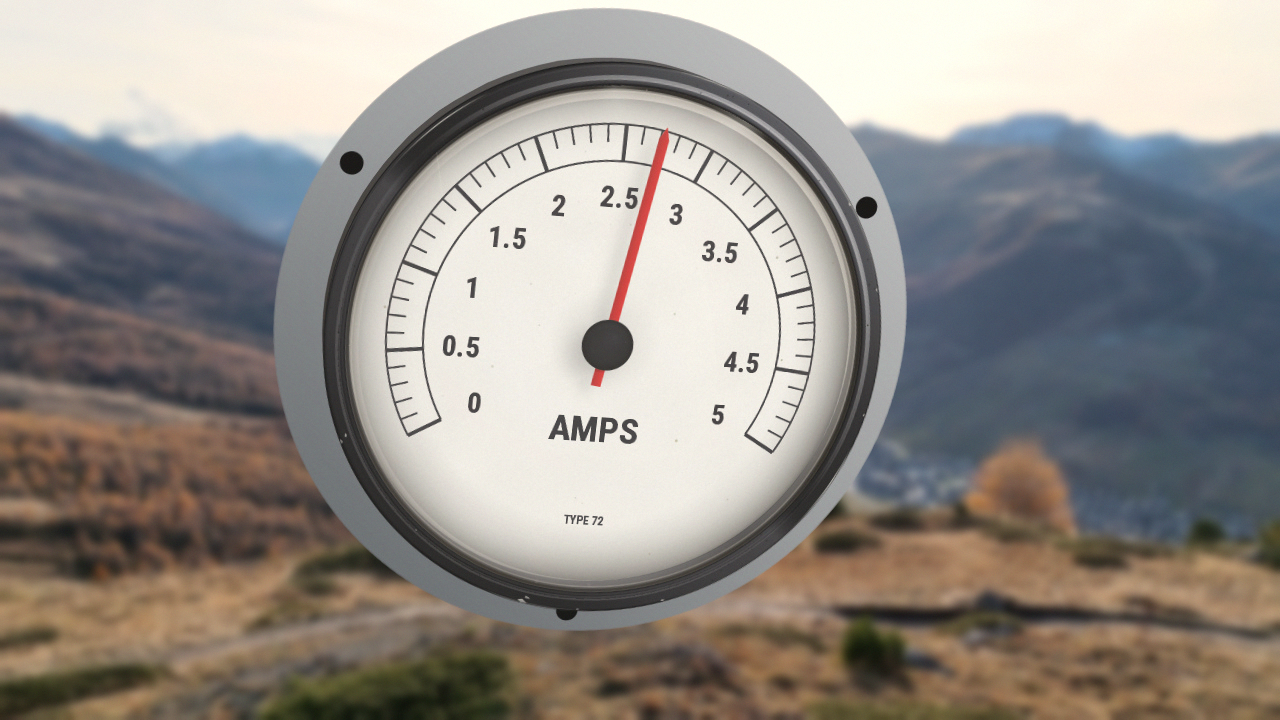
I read 2.7; A
